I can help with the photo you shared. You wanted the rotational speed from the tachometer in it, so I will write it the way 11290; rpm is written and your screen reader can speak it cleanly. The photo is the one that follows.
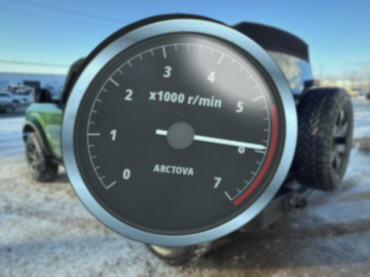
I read 5900; rpm
